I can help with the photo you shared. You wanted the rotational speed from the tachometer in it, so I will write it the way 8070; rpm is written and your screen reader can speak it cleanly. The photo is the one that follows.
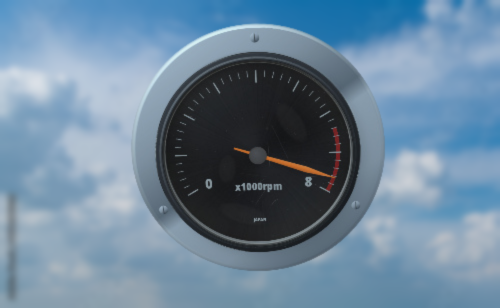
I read 7600; rpm
